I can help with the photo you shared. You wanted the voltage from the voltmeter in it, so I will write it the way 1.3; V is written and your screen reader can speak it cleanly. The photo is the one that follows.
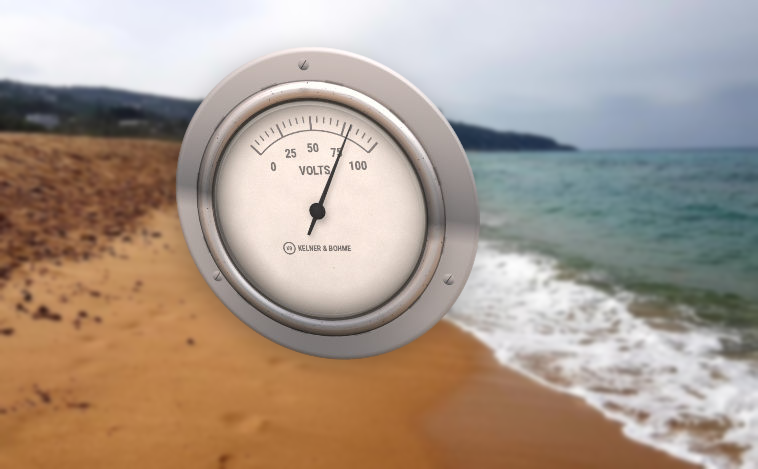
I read 80; V
